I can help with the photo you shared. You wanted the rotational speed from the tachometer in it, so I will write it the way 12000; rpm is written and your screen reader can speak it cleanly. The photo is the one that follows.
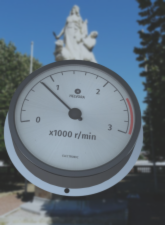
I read 800; rpm
